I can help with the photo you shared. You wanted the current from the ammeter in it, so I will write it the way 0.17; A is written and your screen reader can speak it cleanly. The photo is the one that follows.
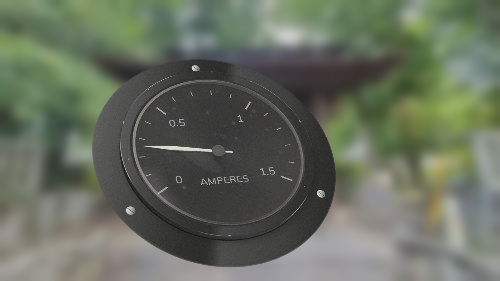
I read 0.25; A
